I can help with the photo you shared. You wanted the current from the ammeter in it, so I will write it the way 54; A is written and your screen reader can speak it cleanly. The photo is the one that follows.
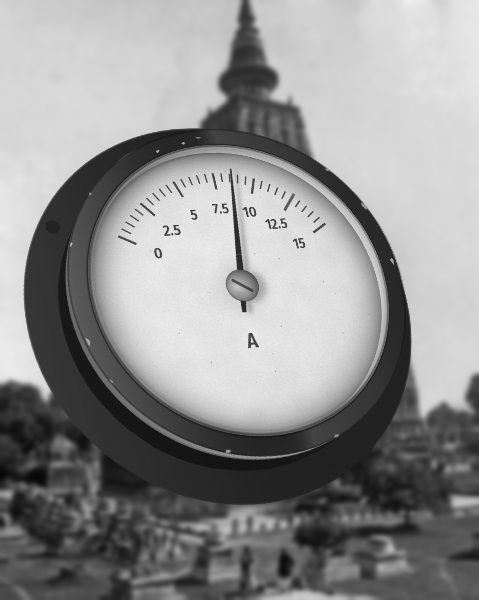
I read 8.5; A
